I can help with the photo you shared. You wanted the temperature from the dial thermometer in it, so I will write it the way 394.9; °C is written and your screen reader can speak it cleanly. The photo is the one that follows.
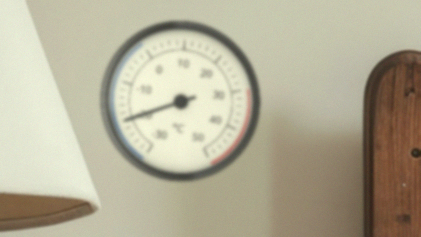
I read -20; °C
